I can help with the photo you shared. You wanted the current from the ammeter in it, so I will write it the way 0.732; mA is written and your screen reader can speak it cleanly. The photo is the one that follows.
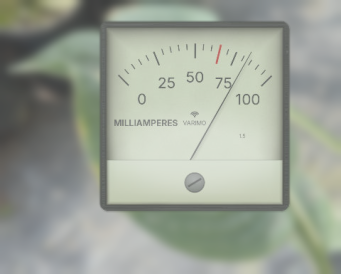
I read 82.5; mA
